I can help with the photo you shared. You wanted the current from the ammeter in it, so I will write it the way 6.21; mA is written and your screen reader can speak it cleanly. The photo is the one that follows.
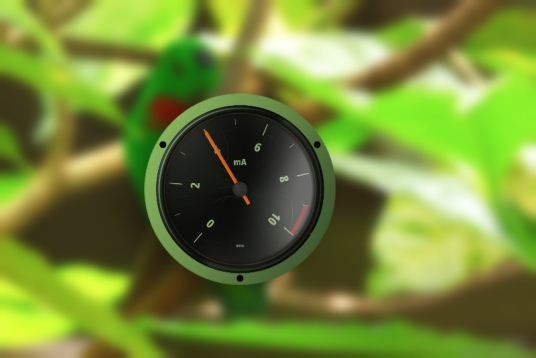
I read 4; mA
